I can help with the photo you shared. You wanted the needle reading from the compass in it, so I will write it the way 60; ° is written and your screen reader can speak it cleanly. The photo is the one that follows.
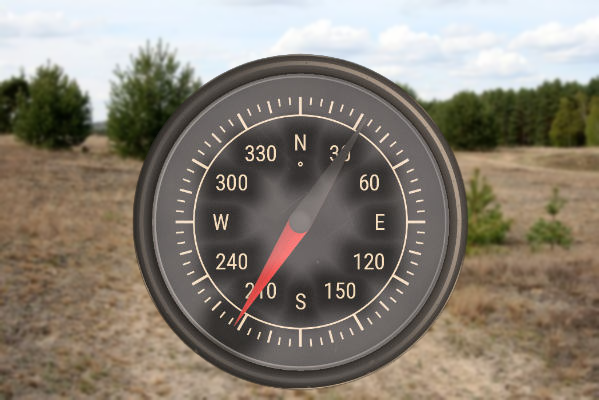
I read 212.5; °
